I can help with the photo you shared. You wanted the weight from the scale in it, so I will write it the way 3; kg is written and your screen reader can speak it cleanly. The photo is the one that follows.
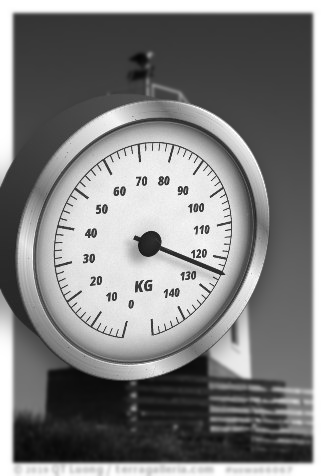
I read 124; kg
